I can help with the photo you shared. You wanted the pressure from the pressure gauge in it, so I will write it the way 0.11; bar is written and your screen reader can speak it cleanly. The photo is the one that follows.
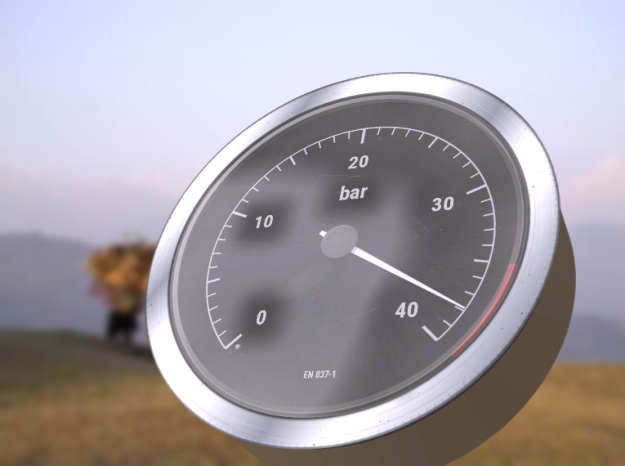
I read 38; bar
